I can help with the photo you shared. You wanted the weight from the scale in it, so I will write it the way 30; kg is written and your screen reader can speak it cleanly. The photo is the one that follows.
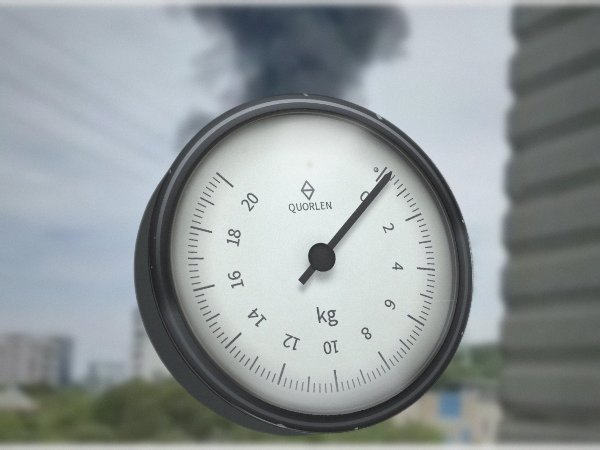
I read 0.2; kg
